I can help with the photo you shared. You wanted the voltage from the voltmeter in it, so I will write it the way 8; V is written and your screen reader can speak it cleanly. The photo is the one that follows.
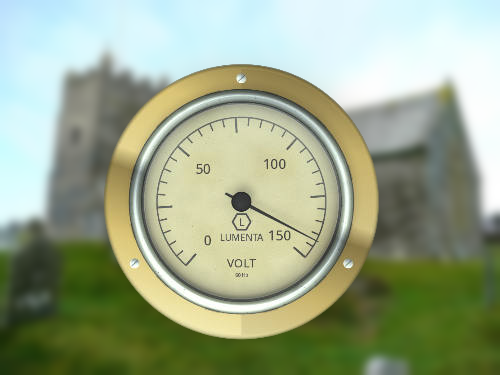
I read 142.5; V
